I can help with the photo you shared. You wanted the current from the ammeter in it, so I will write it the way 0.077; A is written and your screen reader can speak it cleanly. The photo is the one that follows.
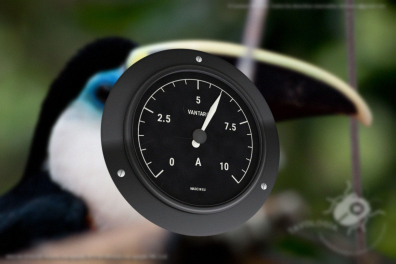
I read 6; A
